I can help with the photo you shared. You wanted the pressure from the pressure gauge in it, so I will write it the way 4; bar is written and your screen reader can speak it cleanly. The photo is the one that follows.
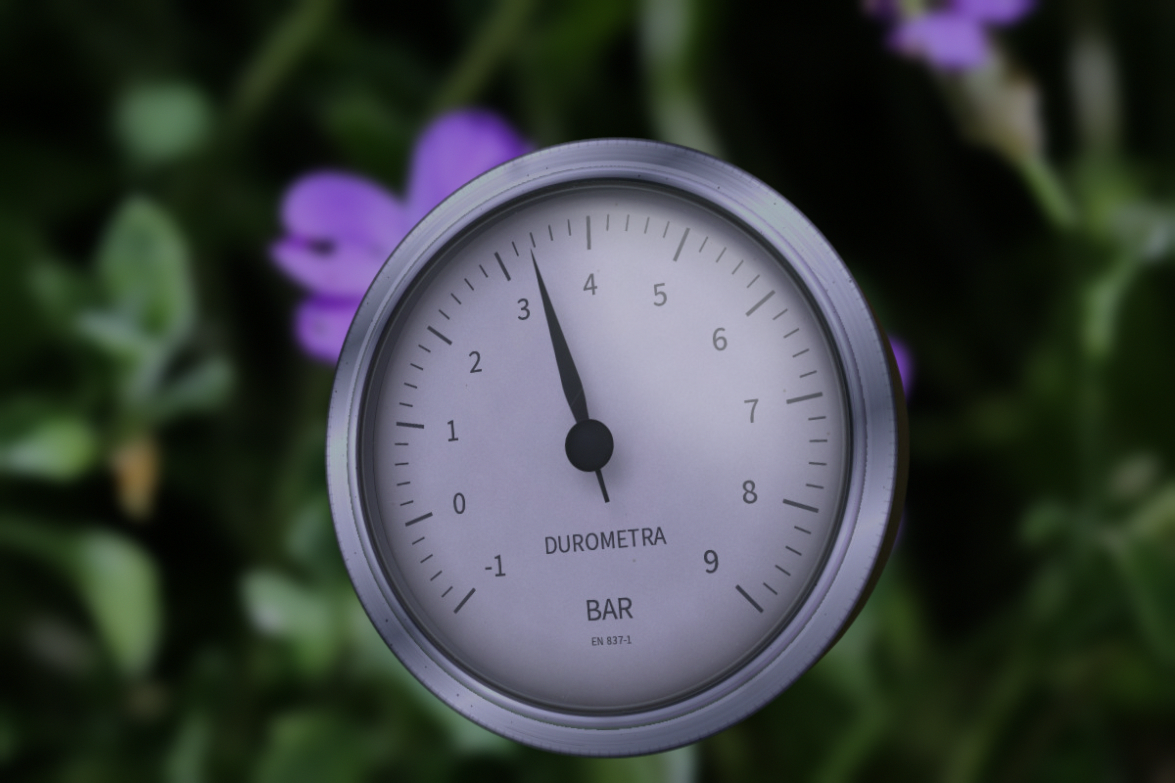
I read 3.4; bar
